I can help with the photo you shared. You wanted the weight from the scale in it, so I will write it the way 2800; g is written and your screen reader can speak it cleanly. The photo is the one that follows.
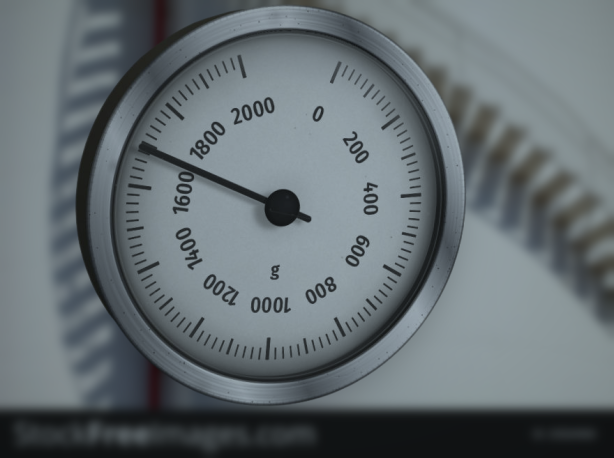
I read 1690; g
